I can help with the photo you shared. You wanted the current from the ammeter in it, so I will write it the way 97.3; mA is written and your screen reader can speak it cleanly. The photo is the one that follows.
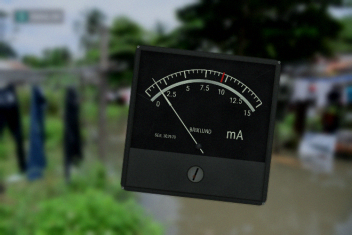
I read 1.5; mA
